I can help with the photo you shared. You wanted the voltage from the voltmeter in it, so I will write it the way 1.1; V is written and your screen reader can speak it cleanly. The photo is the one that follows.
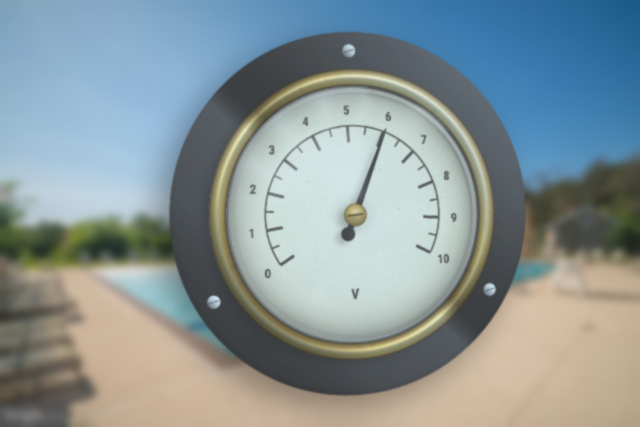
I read 6; V
